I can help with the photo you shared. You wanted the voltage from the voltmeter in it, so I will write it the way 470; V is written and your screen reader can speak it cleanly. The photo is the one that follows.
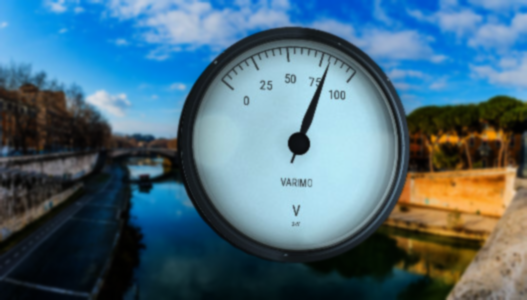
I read 80; V
